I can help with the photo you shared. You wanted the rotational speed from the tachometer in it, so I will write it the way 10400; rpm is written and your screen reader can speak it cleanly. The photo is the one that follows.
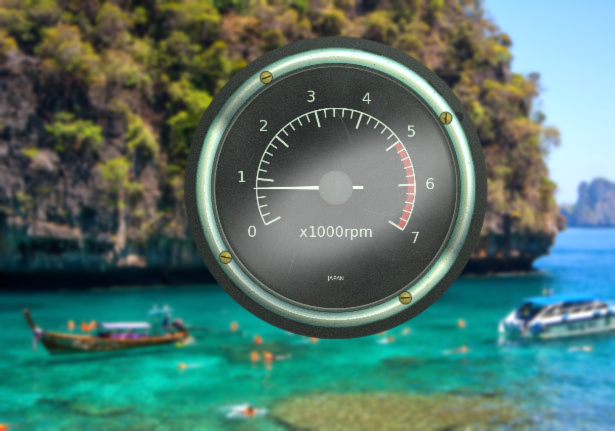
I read 800; rpm
